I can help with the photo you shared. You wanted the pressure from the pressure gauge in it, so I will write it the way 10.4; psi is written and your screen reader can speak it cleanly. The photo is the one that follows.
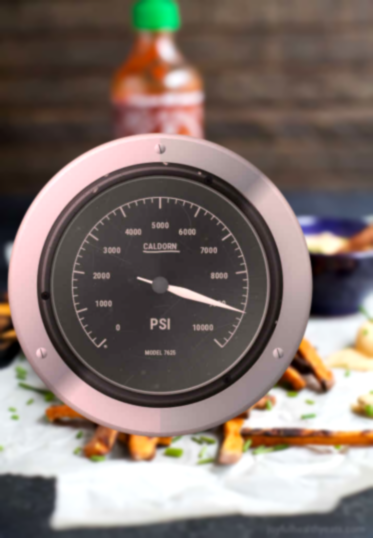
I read 9000; psi
